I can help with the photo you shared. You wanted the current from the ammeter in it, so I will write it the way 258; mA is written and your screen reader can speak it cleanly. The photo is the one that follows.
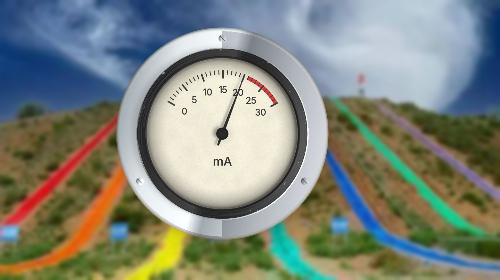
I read 20; mA
